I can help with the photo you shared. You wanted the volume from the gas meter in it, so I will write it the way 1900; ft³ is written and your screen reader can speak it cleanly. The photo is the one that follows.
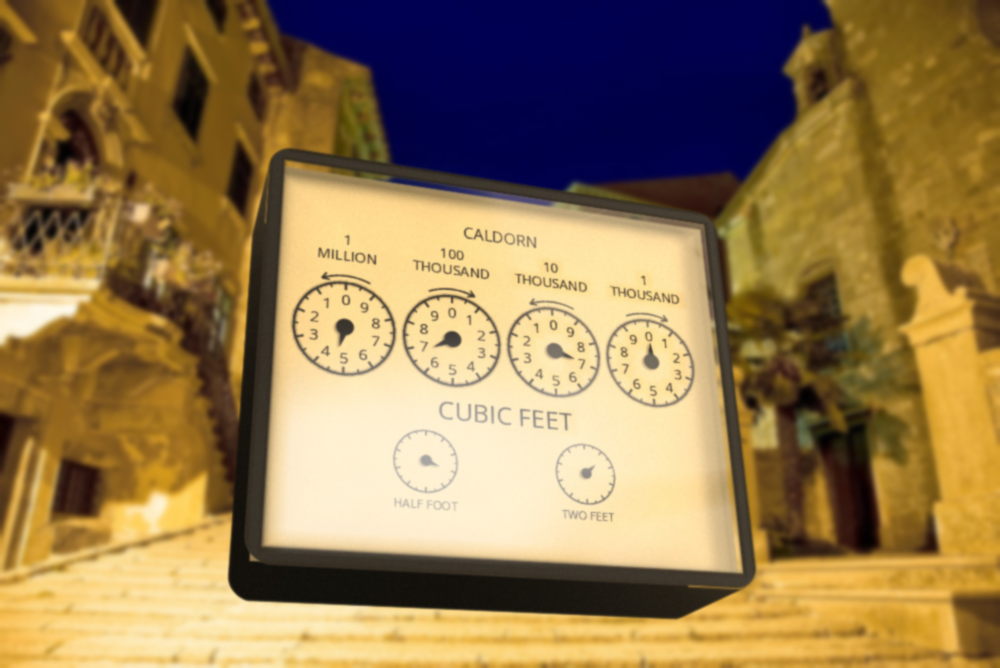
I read 467000; ft³
